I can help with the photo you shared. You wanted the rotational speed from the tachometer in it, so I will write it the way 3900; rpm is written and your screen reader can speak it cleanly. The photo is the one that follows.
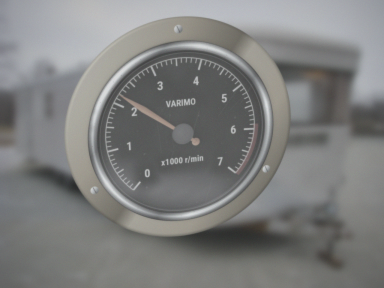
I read 2200; rpm
